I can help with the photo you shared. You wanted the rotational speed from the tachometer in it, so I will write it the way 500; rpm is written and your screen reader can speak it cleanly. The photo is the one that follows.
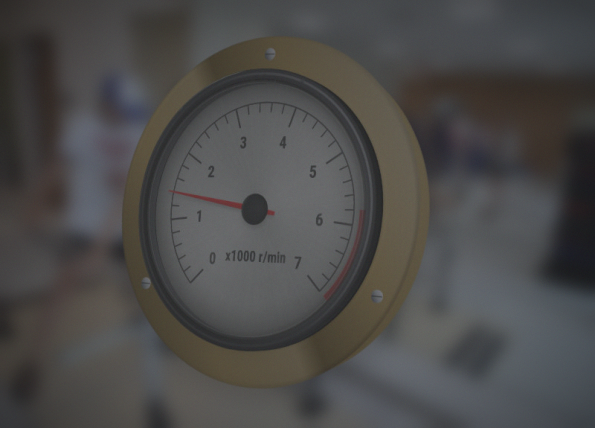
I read 1400; rpm
